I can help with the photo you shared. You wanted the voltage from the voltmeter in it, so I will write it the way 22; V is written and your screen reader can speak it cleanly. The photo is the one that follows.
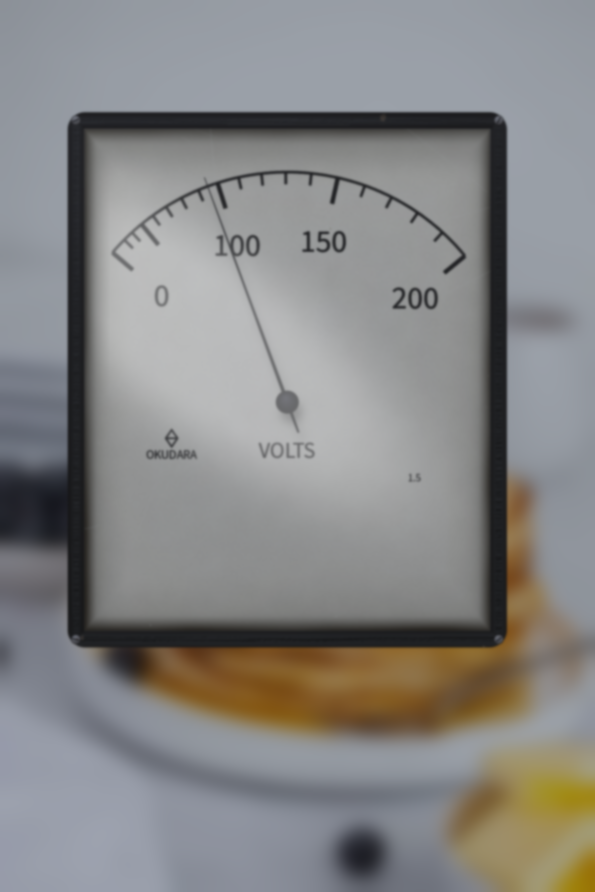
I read 95; V
